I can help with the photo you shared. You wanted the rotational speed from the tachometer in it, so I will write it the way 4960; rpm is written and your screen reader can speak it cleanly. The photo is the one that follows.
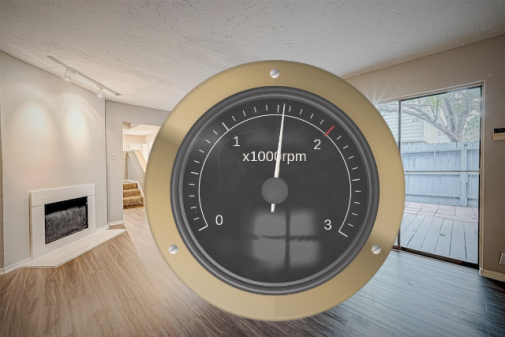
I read 1550; rpm
